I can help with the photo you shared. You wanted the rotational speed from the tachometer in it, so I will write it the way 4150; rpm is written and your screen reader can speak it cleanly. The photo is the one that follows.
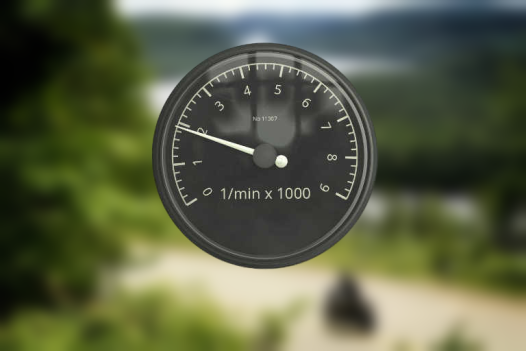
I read 1900; rpm
